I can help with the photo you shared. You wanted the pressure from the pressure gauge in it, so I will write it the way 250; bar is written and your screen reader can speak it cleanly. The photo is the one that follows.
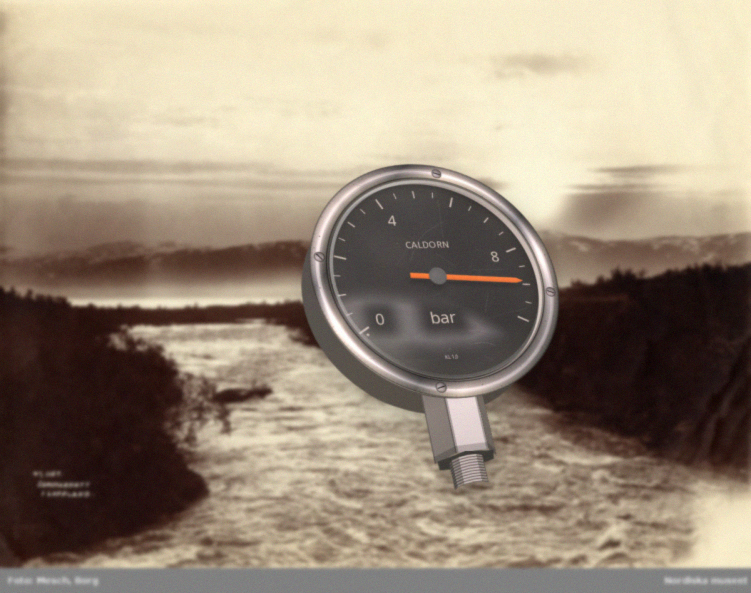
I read 9; bar
